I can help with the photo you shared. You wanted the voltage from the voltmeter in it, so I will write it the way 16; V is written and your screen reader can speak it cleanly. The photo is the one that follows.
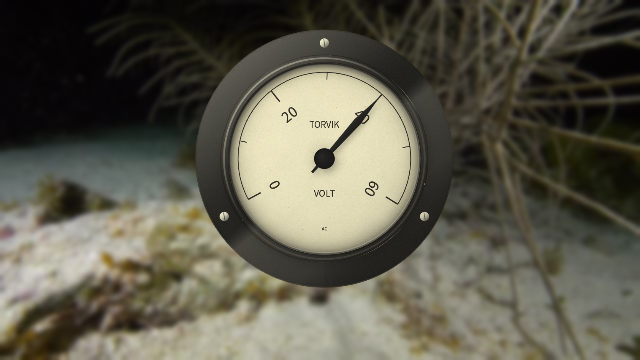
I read 40; V
